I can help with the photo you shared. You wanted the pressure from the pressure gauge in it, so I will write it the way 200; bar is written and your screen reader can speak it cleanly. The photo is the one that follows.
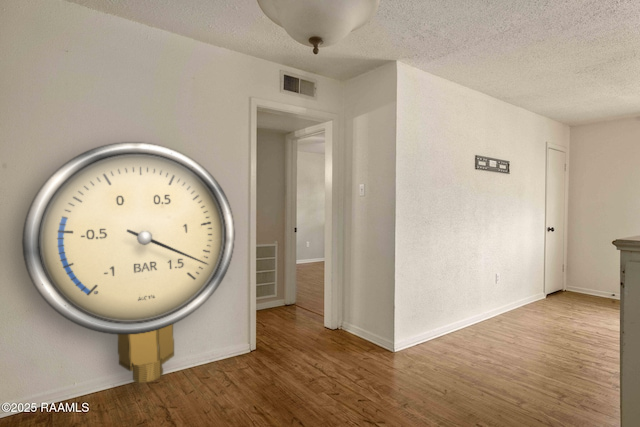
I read 1.35; bar
